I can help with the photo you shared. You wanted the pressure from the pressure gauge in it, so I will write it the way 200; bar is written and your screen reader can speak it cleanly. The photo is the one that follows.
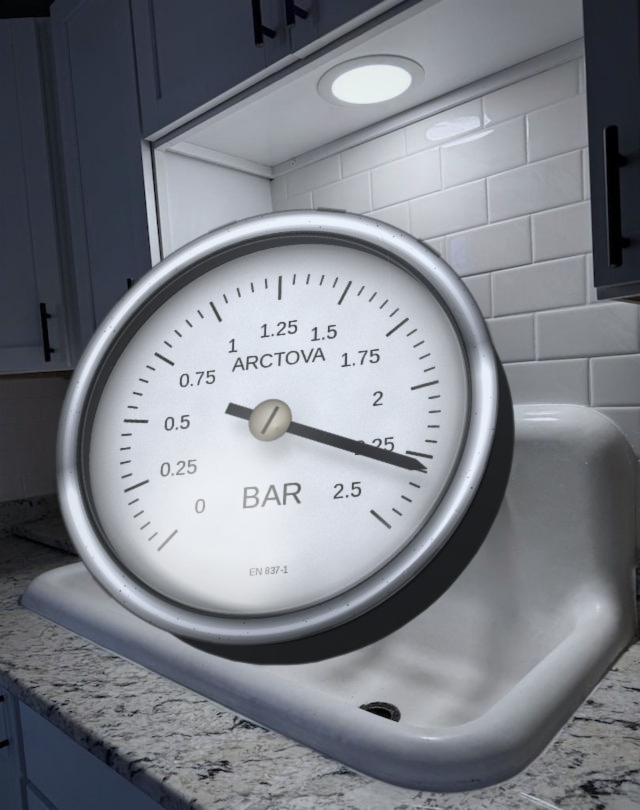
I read 2.3; bar
